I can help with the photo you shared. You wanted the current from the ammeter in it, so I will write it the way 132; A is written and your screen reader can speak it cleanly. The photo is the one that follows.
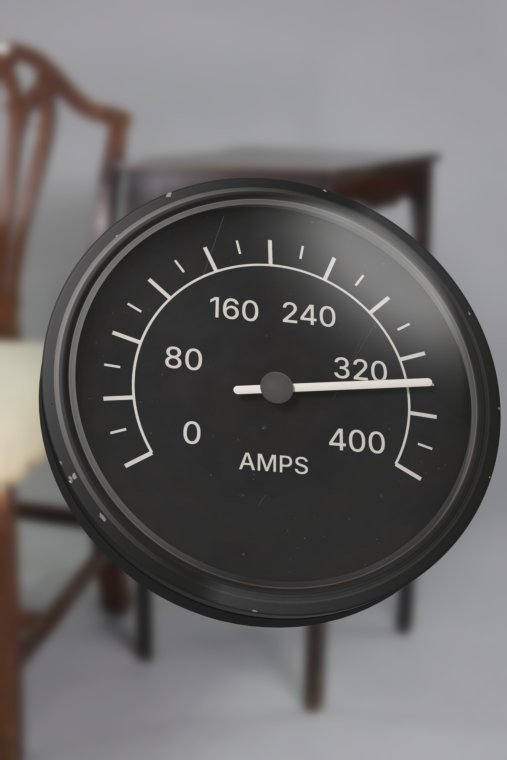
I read 340; A
